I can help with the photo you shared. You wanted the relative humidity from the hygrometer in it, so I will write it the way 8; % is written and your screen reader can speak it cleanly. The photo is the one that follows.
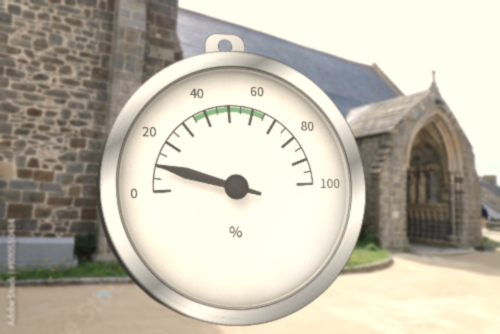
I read 10; %
